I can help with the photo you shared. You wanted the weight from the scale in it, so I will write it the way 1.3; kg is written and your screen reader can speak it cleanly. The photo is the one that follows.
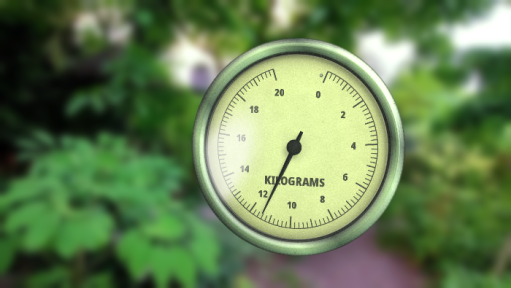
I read 11.4; kg
